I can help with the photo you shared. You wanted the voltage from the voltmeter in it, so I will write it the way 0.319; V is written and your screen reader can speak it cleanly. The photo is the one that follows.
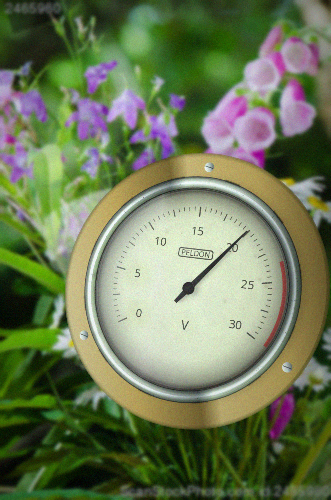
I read 20; V
